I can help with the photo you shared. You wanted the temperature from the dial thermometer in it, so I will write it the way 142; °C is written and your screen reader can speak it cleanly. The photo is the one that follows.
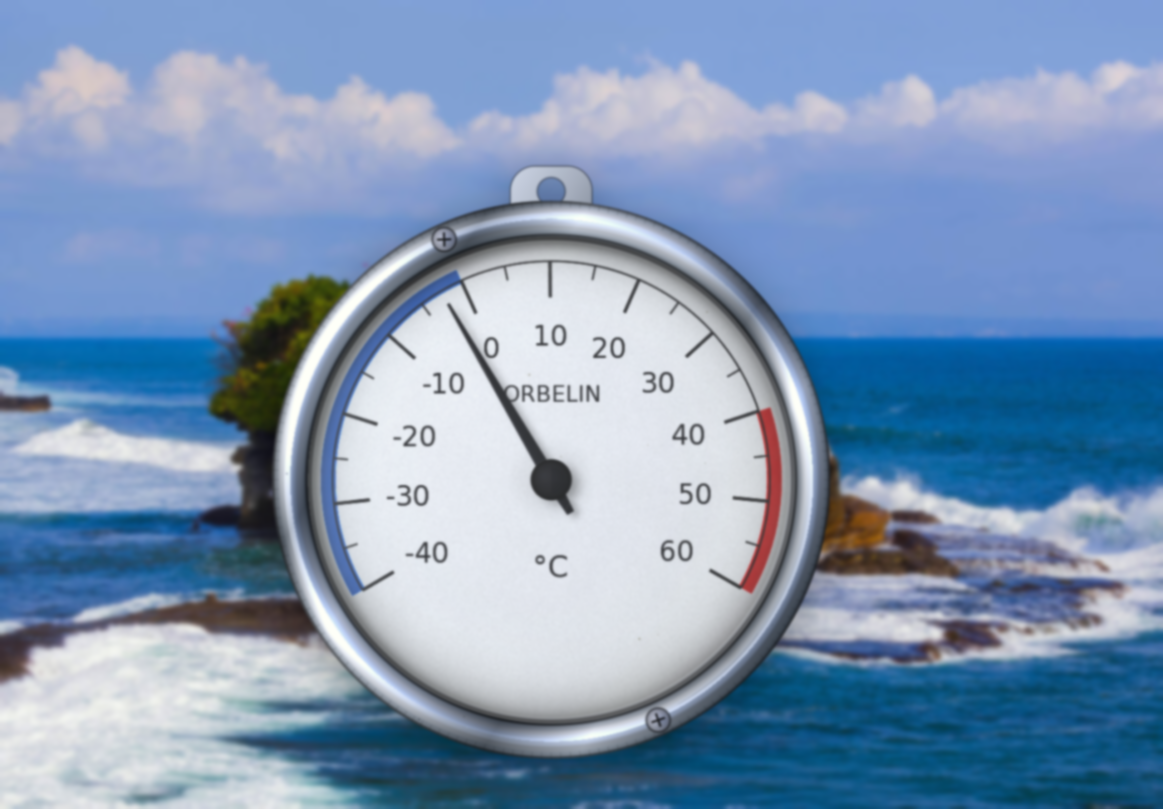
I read -2.5; °C
